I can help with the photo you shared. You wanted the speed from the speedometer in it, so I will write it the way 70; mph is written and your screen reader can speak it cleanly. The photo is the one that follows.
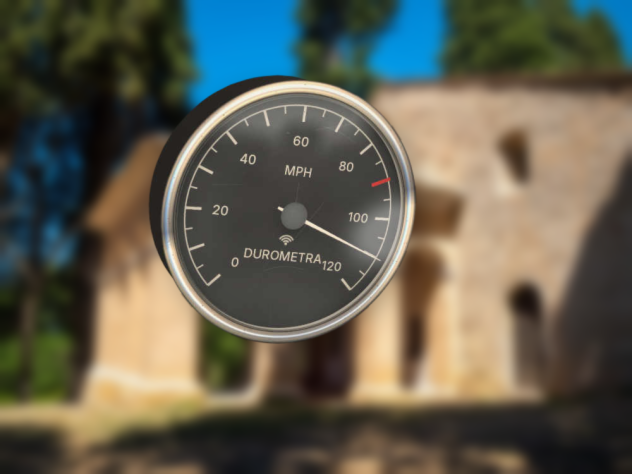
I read 110; mph
